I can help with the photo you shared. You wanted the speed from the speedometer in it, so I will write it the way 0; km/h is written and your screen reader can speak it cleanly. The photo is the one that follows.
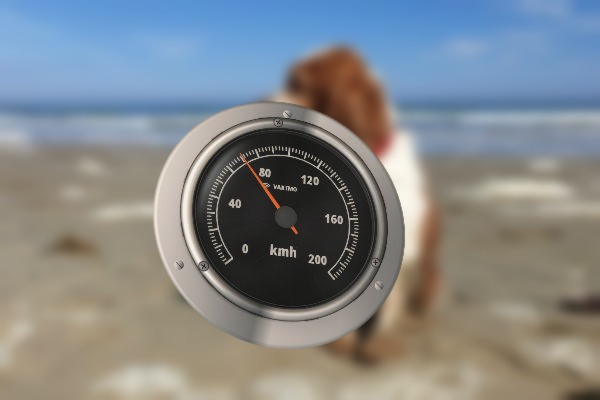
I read 70; km/h
